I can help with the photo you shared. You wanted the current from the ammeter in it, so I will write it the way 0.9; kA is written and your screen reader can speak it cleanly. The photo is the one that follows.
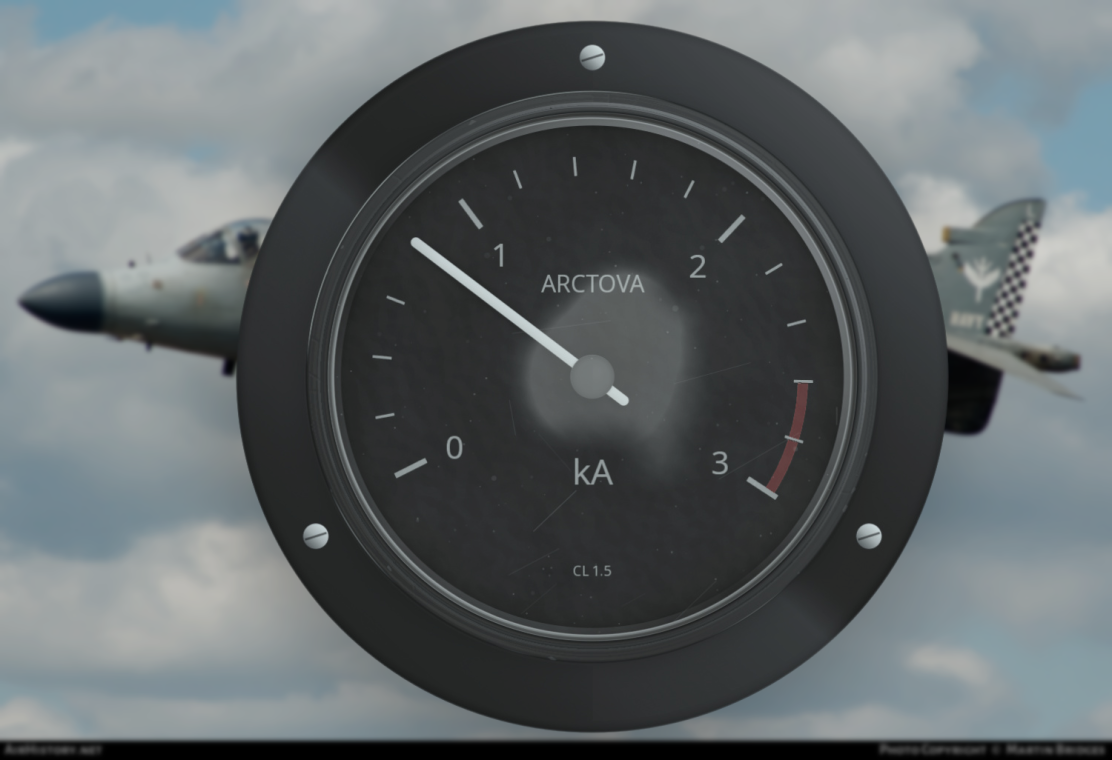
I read 0.8; kA
